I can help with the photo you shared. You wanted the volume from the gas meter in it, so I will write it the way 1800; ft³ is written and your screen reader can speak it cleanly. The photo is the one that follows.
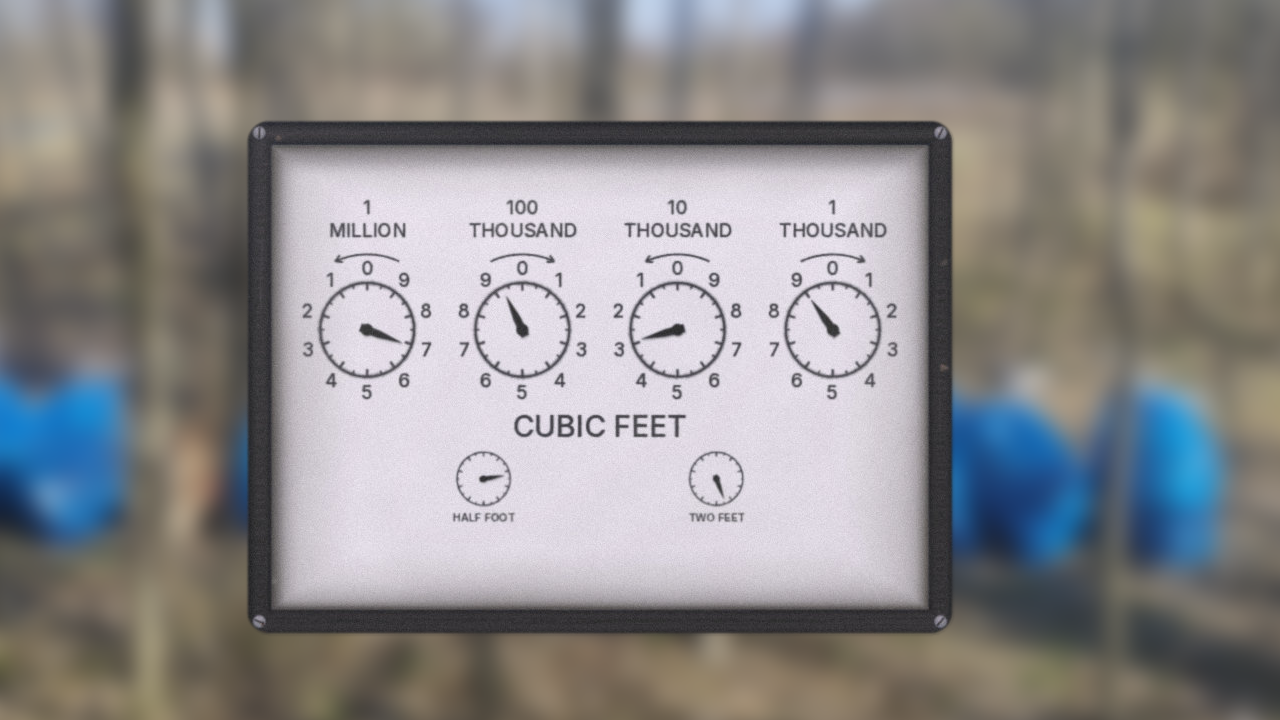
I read 692900; ft³
